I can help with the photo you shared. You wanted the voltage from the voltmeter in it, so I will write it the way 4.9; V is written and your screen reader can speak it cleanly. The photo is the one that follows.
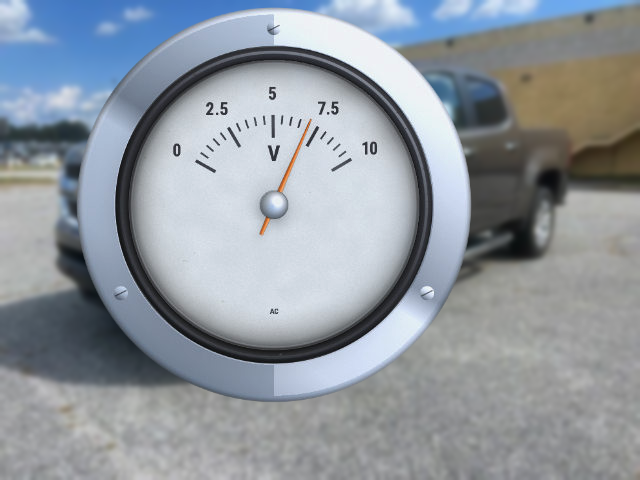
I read 7; V
